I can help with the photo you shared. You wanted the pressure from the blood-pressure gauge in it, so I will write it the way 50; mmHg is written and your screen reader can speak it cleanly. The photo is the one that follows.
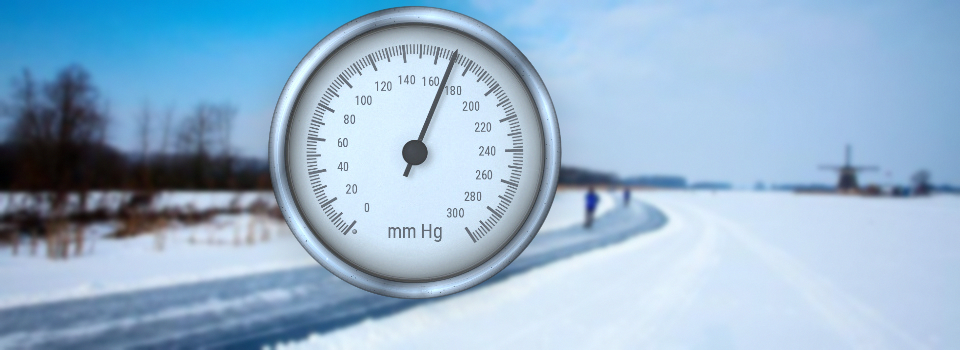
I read 170; mmHg
